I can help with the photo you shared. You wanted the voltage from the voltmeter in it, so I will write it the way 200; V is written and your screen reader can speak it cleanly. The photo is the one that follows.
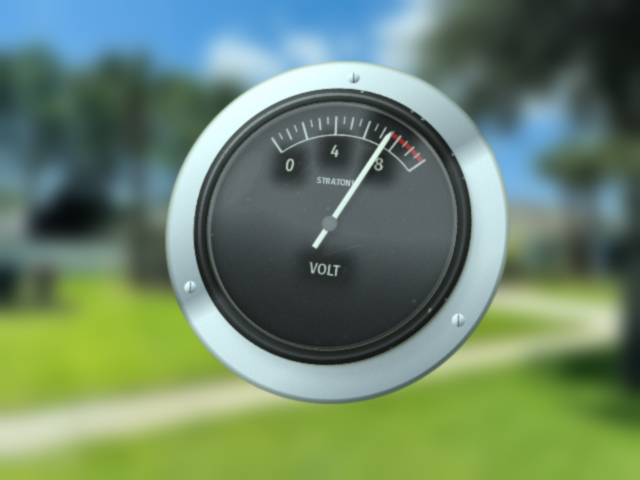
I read 7.5; V
